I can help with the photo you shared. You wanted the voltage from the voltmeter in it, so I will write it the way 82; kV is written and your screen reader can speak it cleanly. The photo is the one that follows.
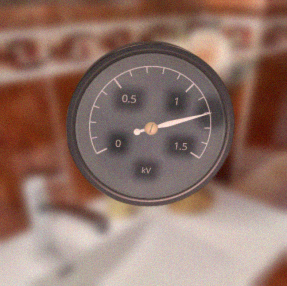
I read 1.2; kV
